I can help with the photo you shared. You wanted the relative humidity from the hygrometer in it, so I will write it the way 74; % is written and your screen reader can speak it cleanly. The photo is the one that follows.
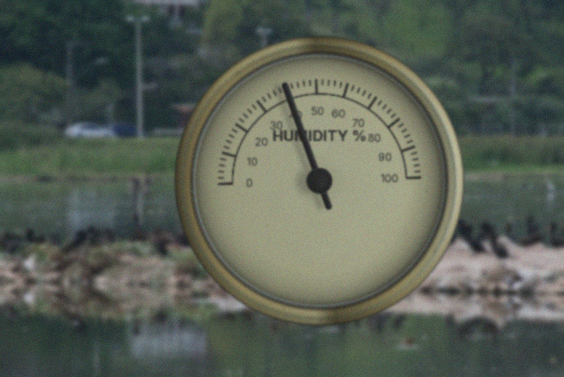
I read 40; %
